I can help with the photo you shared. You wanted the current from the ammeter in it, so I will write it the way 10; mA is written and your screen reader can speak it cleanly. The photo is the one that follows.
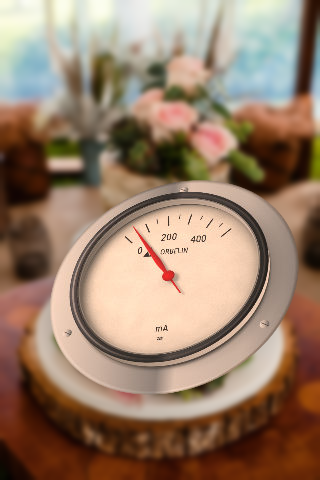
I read 50; mA
